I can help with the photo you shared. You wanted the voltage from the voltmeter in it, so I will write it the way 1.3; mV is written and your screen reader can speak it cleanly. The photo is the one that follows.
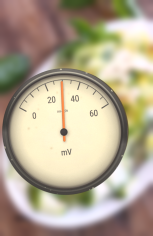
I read 30; mV
